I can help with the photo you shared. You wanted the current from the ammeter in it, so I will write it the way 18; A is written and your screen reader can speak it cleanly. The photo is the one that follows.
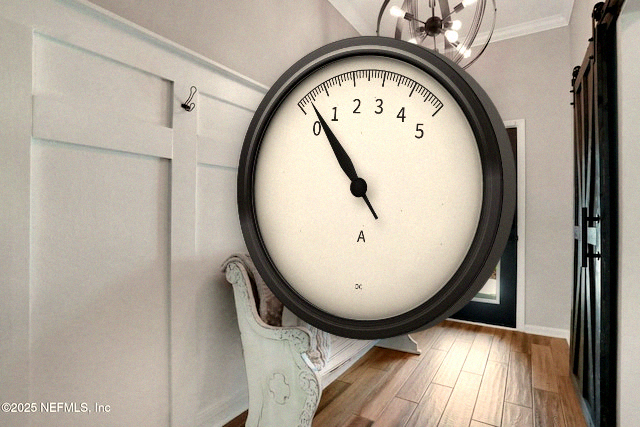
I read 0.5; A
